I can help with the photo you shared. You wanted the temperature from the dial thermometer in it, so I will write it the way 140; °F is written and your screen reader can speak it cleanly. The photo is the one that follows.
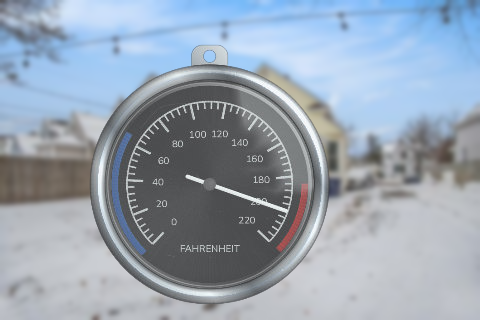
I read 200; °F
